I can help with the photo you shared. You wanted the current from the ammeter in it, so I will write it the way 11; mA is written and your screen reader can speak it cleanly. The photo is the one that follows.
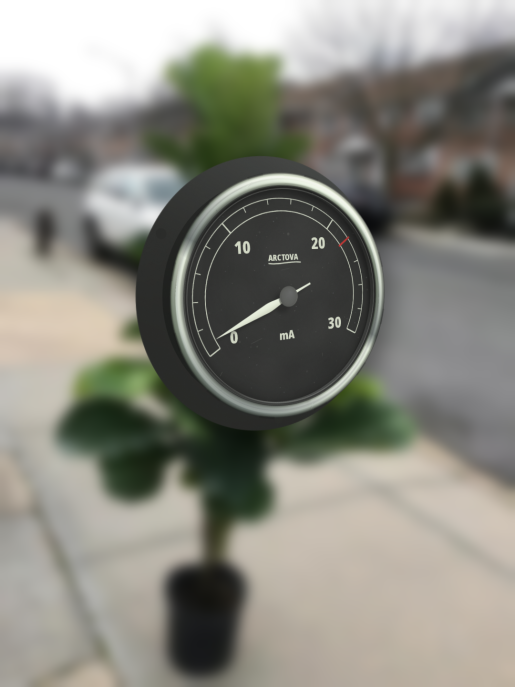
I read 1; mA
